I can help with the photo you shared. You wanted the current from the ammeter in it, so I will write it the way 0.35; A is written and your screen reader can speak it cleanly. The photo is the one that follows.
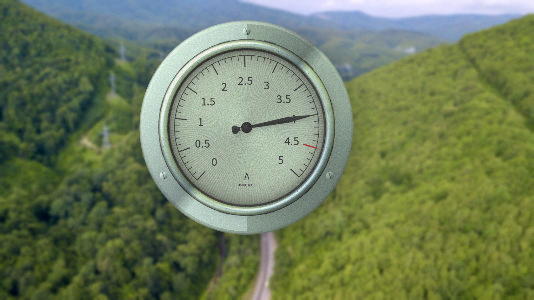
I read 4; A
